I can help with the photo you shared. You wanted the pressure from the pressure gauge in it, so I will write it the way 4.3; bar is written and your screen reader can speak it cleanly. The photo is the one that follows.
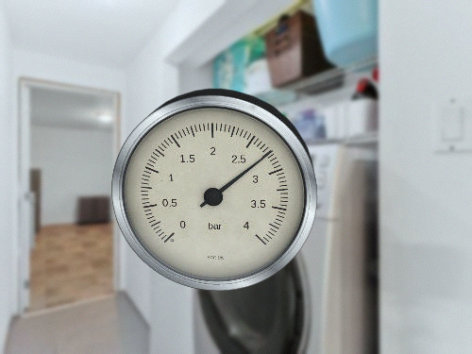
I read 2.75; bar
